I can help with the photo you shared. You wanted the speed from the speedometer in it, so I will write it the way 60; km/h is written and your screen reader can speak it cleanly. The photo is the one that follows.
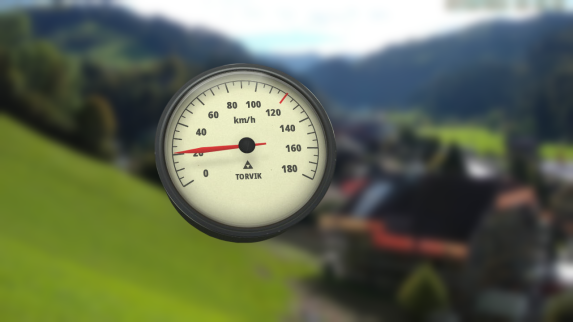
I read 20; km/h
